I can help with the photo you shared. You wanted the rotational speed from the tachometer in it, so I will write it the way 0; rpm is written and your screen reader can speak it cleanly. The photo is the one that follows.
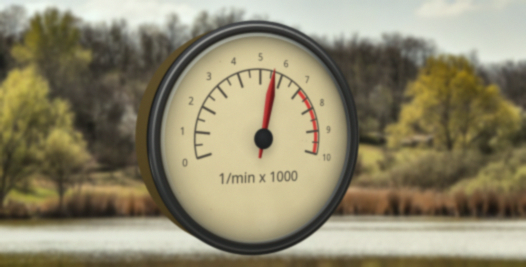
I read 5500; rpm
